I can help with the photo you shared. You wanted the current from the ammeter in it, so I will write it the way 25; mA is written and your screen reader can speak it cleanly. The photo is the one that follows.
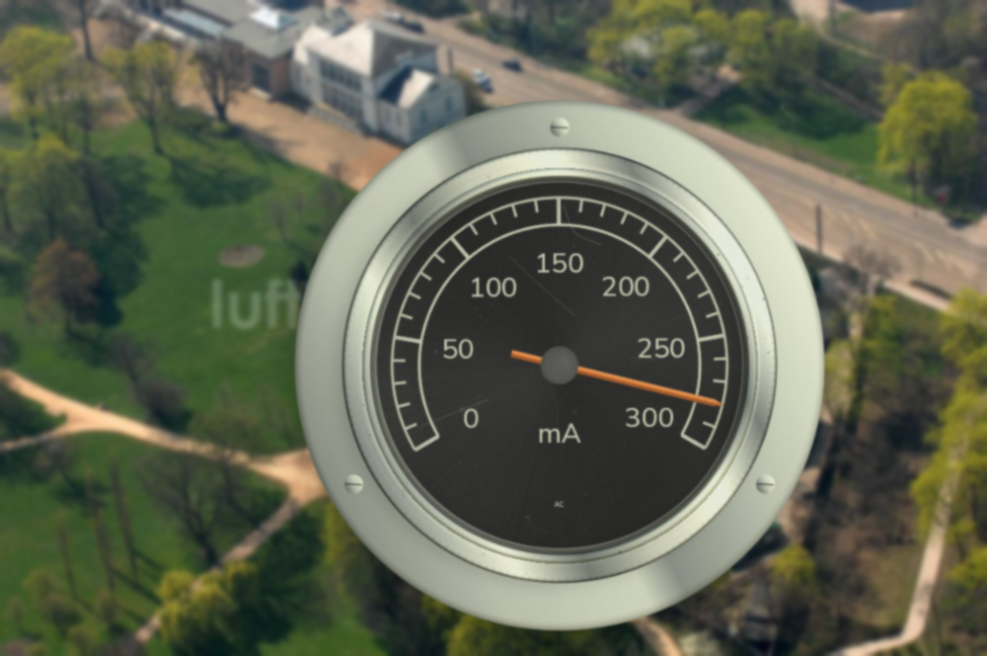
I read 280; mA
